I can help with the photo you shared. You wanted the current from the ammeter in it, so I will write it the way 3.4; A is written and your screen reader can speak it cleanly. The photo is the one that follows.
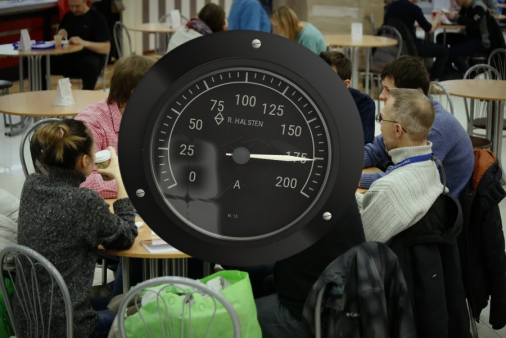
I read 175; A
